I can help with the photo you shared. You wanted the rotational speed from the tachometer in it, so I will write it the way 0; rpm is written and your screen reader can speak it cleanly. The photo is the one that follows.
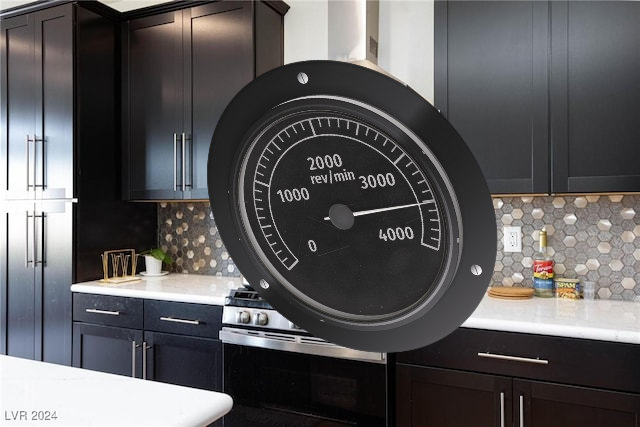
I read 3500; rpm
